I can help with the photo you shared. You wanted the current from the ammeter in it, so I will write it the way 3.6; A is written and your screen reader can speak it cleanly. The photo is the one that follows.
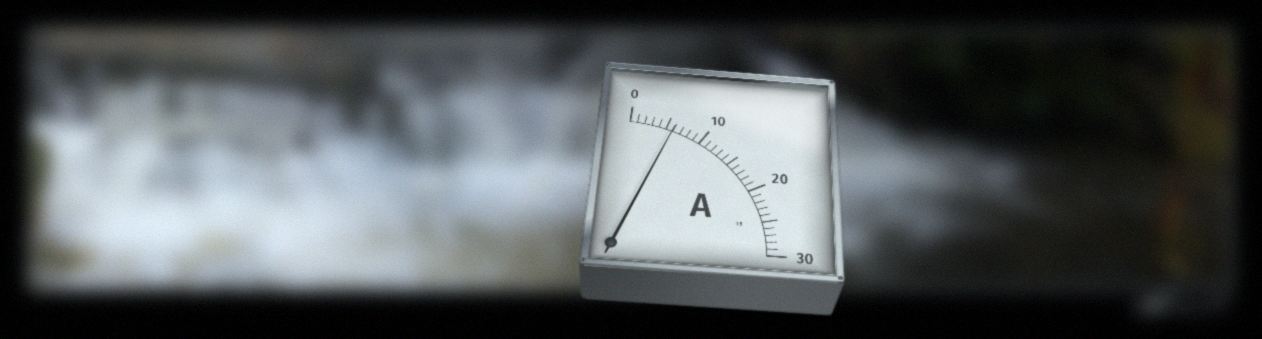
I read 6; A
